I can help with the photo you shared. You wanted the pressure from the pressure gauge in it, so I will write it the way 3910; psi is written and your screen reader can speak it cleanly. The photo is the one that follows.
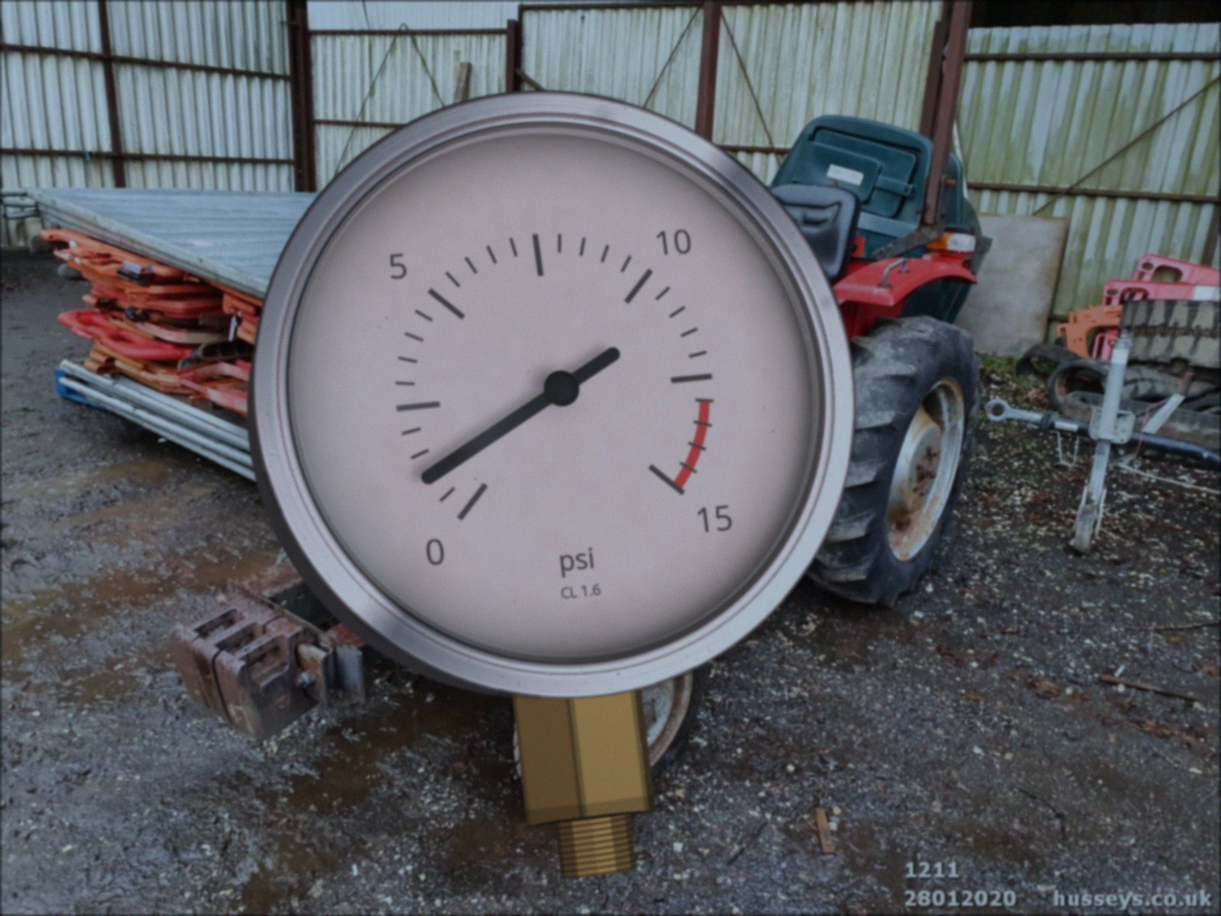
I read 1; psi
